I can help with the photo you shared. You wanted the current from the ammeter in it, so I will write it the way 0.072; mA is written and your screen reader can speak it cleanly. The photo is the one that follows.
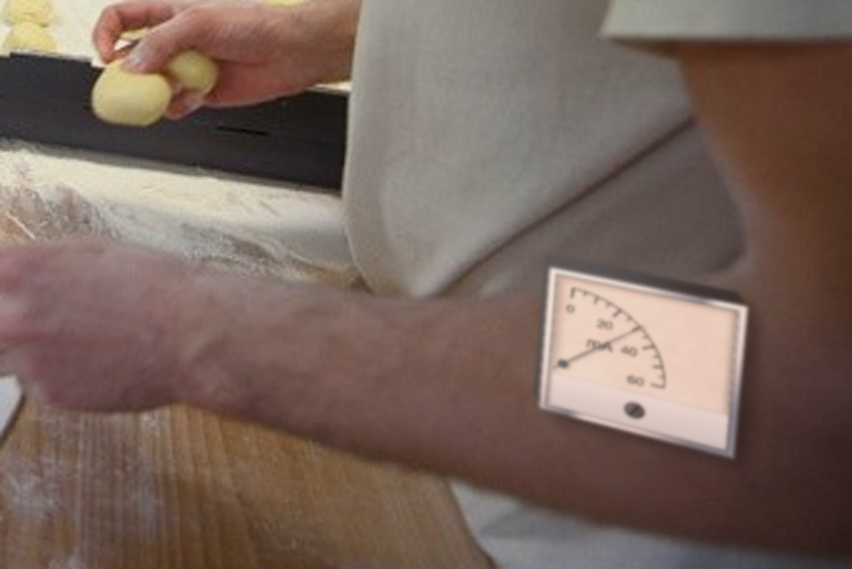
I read 30; mA
